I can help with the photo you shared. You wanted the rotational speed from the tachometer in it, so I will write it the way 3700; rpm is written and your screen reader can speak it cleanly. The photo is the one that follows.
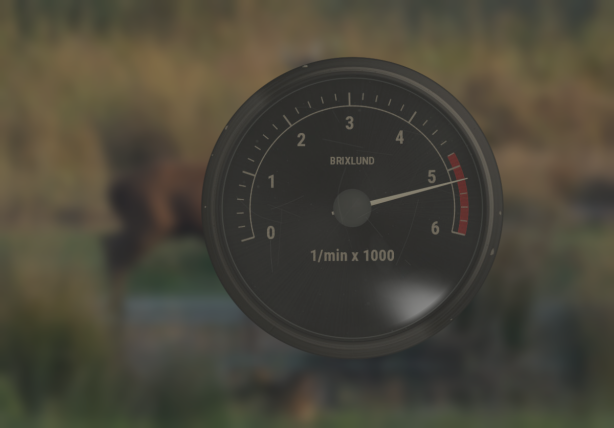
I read 5200; rpm
